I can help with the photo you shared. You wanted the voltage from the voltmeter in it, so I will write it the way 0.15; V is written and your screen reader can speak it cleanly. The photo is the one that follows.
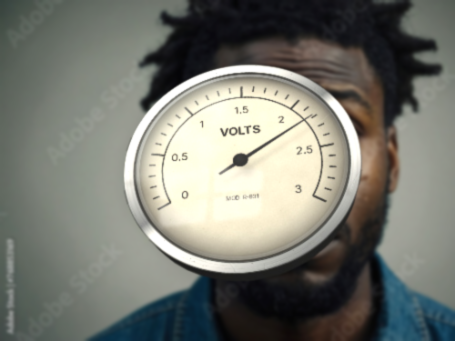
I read 2.2; V
